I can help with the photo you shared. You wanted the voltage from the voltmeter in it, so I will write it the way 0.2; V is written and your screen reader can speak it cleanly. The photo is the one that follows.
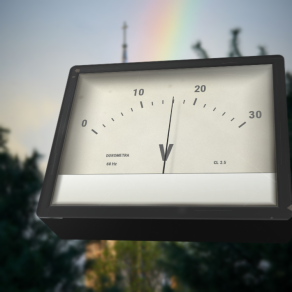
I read 16; V
